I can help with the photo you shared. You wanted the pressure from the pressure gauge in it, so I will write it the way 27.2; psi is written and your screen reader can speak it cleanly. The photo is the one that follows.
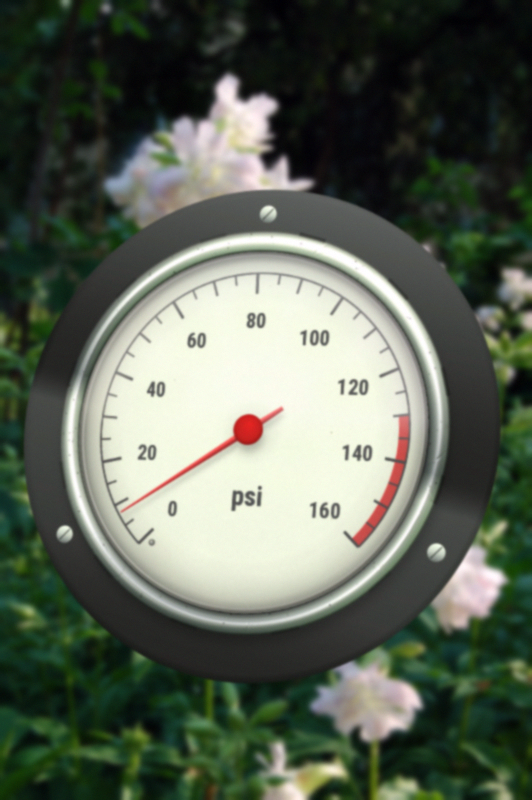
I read 7.5; psi
